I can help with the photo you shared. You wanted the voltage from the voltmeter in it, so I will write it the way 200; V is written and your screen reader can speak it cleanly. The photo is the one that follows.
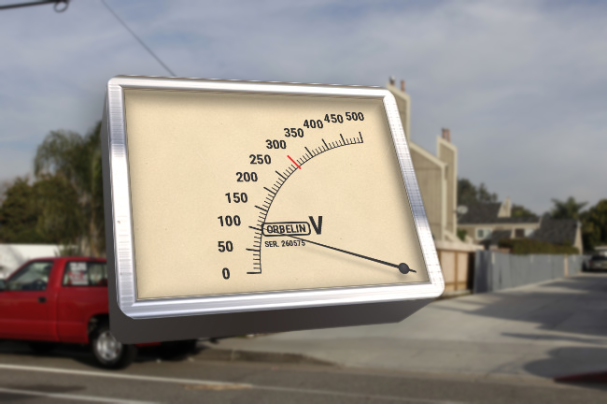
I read 100; V
